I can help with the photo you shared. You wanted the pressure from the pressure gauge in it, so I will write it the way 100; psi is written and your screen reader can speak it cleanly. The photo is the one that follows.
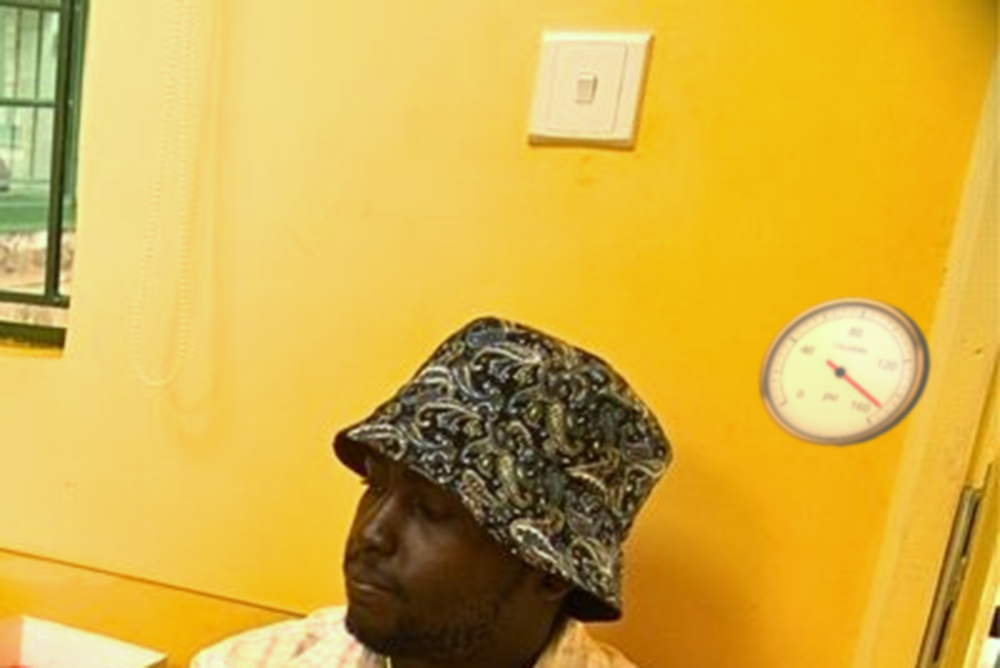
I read 150; psi
